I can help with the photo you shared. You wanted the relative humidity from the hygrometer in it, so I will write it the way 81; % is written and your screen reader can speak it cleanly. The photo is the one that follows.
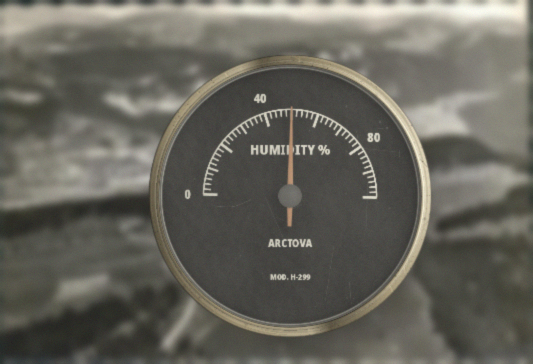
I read 50; %
